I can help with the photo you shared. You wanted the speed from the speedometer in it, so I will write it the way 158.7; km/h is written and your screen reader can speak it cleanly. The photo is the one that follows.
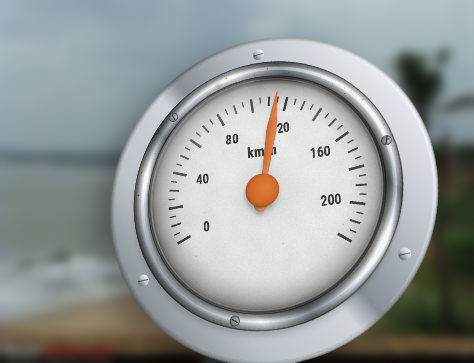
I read 115; km/h
